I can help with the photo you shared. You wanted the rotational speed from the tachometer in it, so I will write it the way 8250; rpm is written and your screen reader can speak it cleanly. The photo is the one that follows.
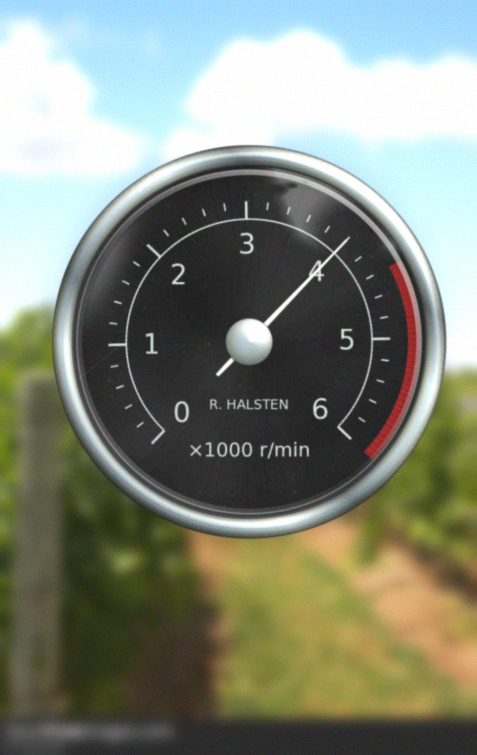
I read 4000; rpm
